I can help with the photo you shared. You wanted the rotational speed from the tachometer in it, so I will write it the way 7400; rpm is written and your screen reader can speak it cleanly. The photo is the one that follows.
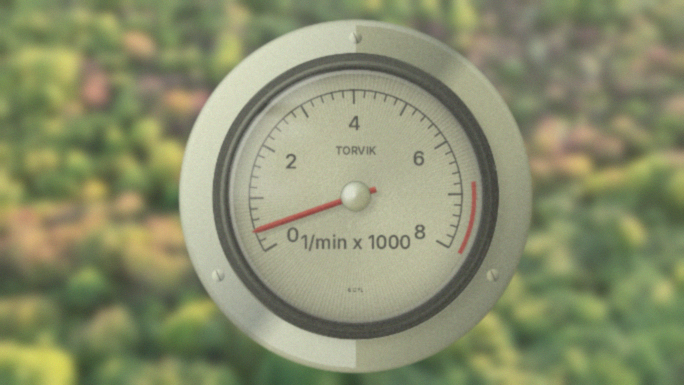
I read 400; rpm
